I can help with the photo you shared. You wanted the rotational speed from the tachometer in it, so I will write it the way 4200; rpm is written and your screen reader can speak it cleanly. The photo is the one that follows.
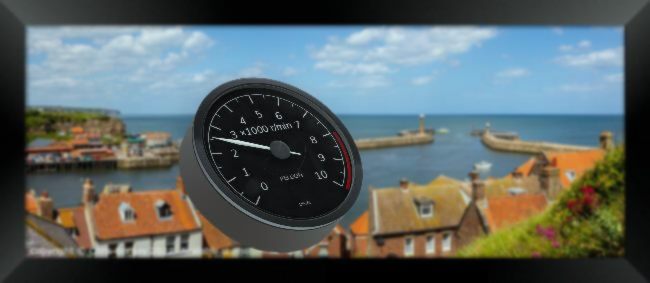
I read 2500; rpm
